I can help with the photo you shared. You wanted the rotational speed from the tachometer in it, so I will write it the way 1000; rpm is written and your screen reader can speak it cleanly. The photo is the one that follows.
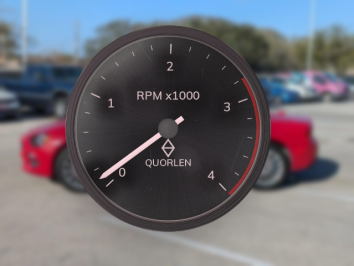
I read 100; rpm
